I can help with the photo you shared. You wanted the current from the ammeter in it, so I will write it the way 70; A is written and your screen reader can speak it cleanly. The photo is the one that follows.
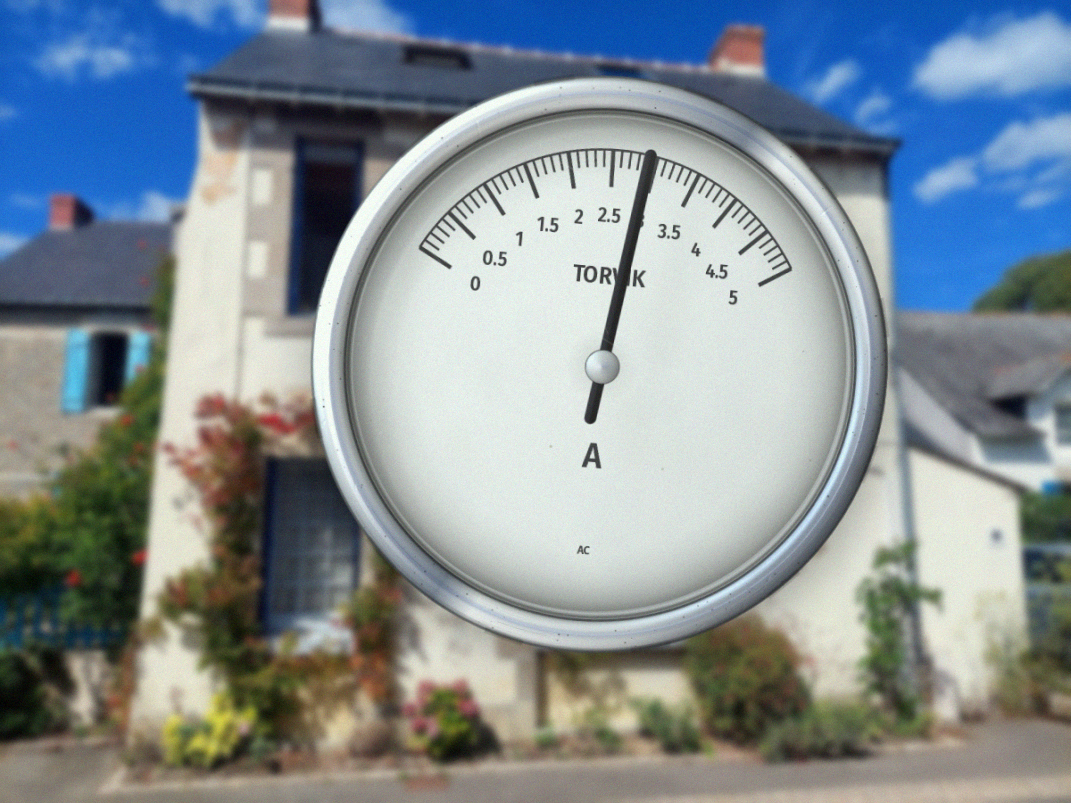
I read 2.9; A
